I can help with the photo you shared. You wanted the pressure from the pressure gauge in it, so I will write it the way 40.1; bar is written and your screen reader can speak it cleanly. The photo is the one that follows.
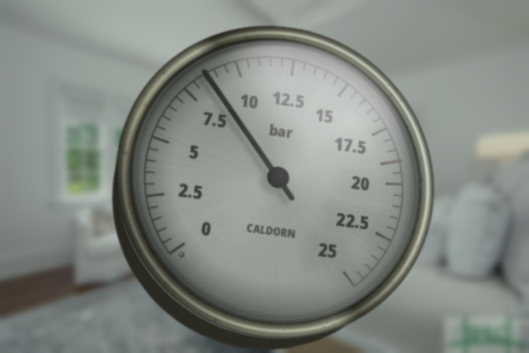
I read 8.5; bar
